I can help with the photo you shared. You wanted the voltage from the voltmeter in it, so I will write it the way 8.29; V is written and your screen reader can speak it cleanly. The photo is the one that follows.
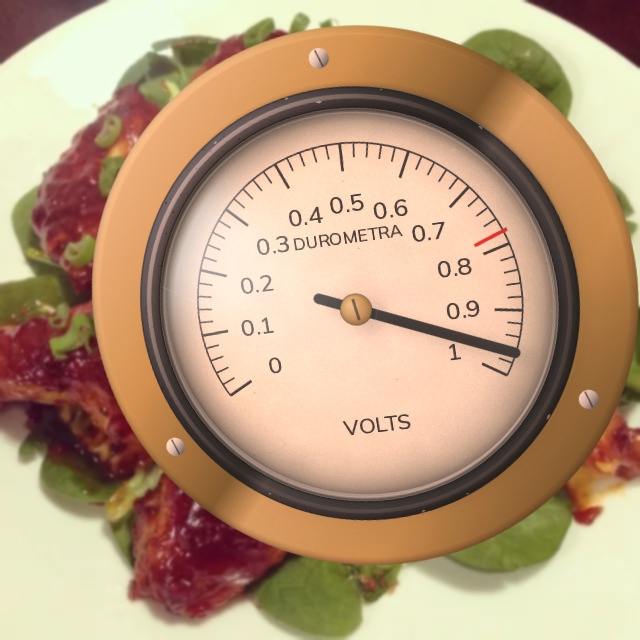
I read 0.96; V
